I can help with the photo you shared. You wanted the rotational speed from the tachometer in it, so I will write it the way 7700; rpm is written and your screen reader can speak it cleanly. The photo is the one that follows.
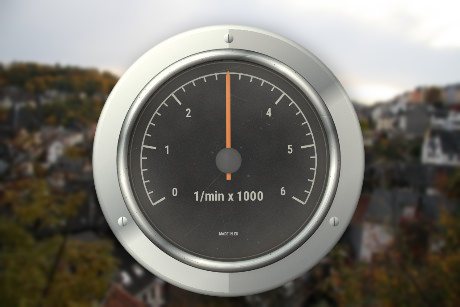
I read 3000; rpm
